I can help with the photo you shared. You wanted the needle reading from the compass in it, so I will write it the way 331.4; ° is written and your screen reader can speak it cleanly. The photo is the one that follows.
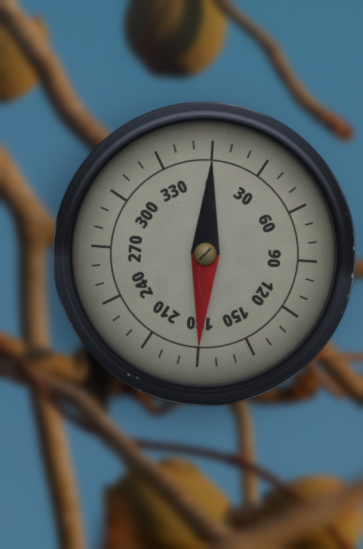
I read 180; °
